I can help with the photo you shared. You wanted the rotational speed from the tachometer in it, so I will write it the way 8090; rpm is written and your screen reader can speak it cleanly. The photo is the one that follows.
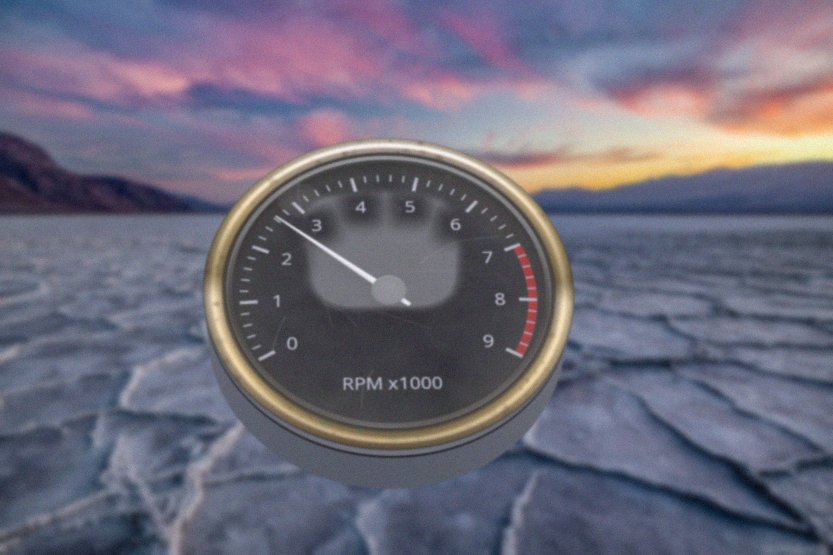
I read 2600; rpm
